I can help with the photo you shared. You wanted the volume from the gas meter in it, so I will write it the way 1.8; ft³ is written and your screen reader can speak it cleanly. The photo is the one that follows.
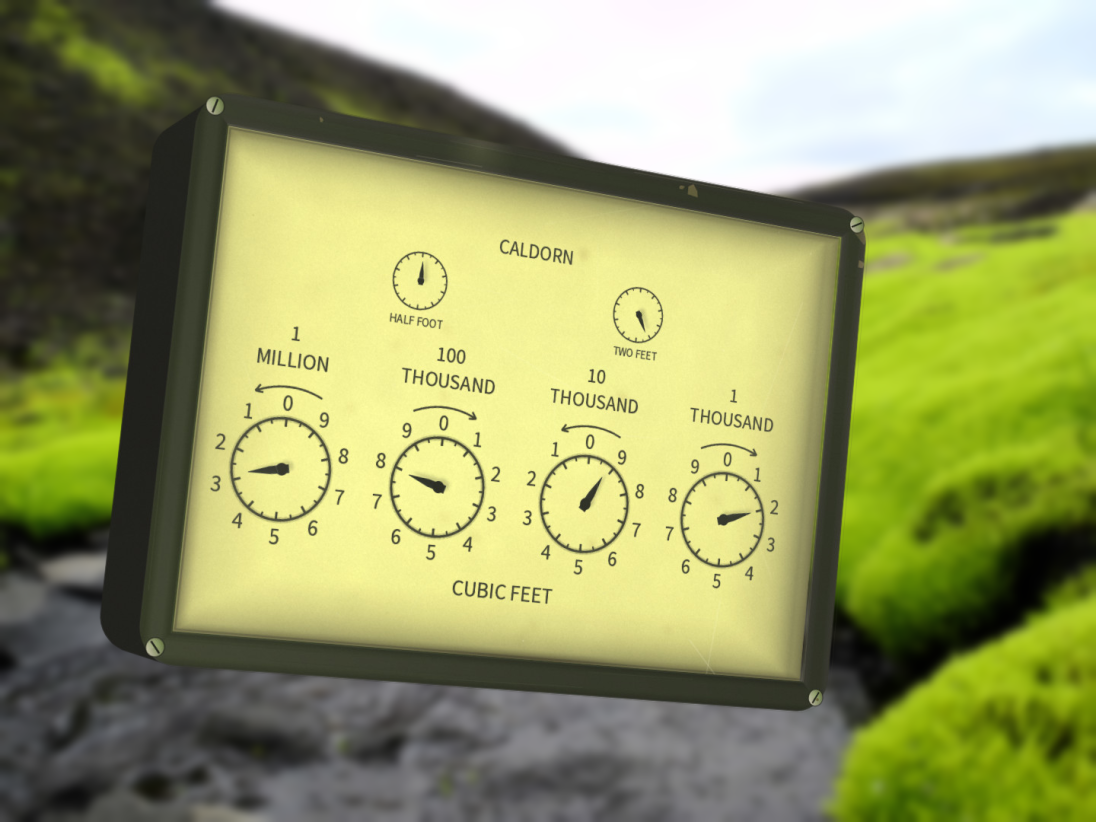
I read 279200; ft³
